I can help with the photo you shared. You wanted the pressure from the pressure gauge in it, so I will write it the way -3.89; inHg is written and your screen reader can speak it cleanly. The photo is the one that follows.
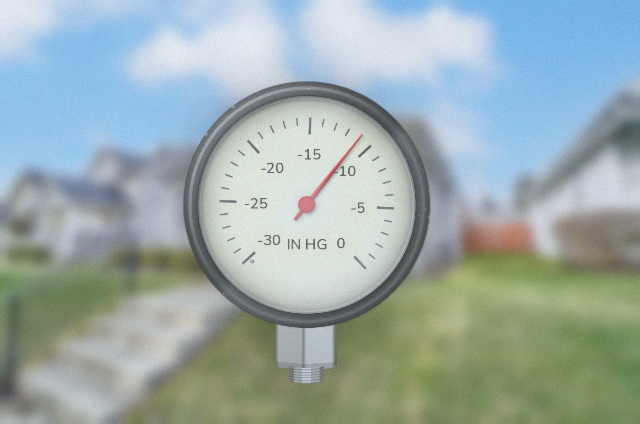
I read -11; inHg
